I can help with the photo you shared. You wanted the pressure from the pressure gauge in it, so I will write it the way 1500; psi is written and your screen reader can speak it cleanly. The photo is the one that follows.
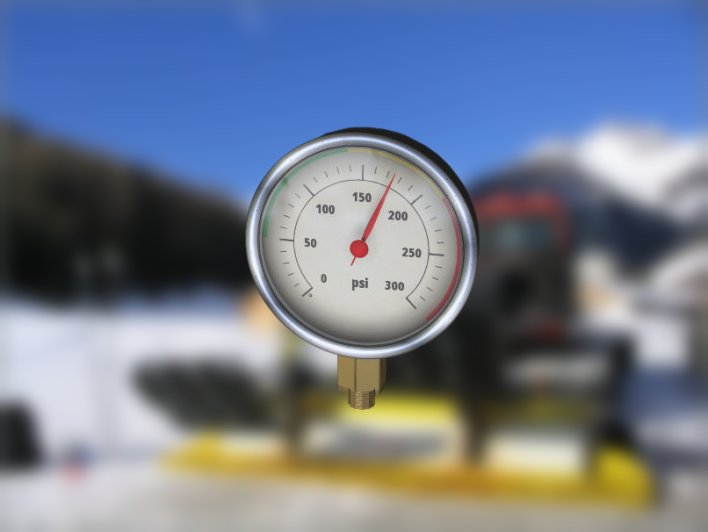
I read 175; psi
